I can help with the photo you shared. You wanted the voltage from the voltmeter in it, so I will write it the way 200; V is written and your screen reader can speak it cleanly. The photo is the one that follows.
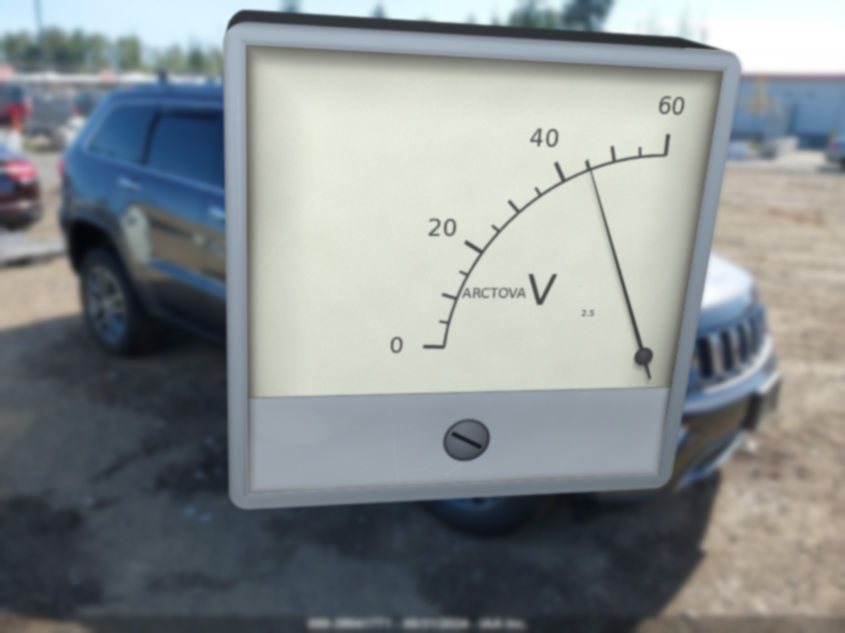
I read 45; V
